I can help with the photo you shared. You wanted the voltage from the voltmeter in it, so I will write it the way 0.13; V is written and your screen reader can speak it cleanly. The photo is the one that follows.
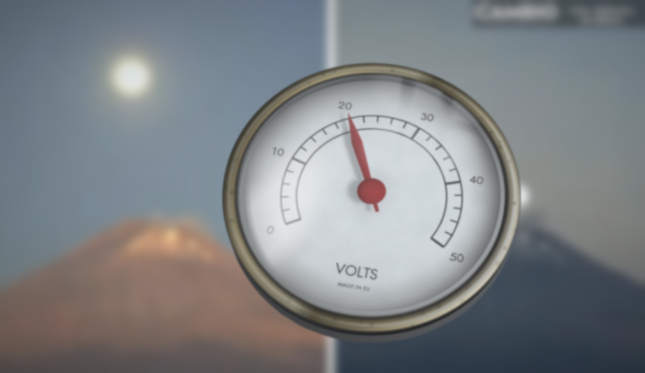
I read 20; V
